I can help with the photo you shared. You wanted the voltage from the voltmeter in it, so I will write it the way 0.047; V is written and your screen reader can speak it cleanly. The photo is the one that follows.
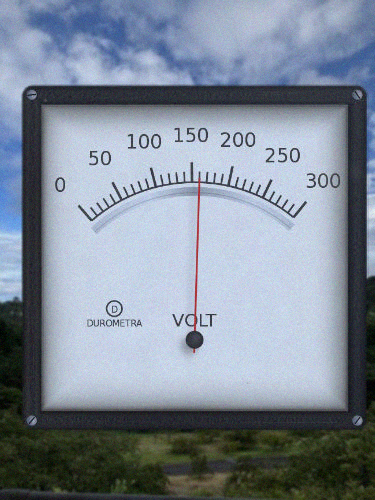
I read 160; V
